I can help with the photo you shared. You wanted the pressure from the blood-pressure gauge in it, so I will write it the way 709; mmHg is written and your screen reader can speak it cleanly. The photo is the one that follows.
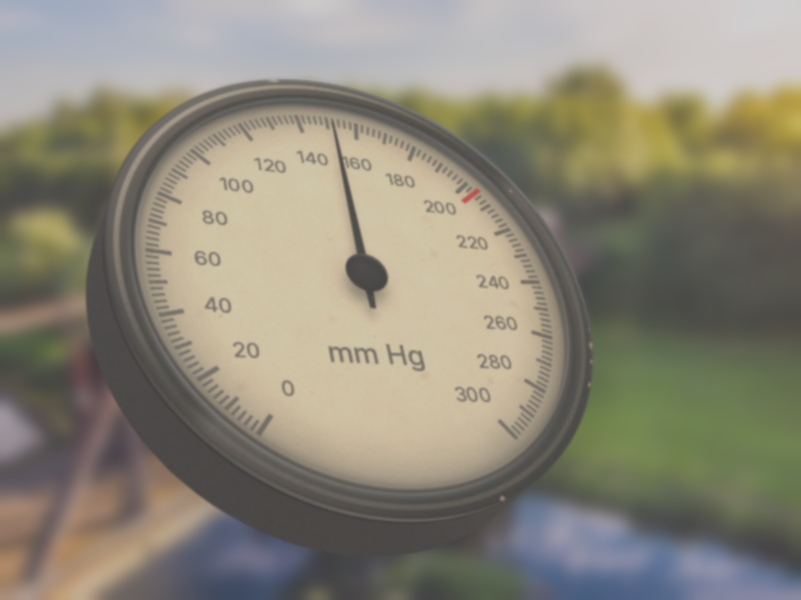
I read 150; mmHg
